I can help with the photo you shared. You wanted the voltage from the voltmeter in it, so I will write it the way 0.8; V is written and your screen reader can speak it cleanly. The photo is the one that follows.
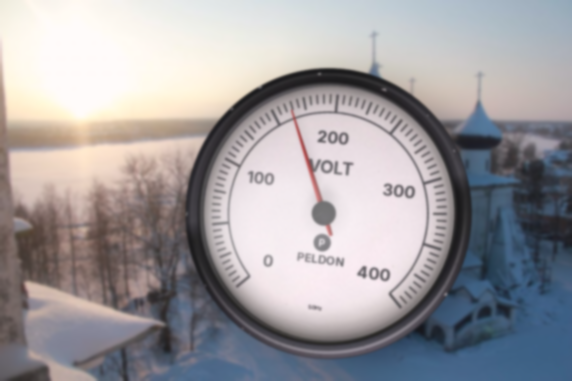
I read 165; V
